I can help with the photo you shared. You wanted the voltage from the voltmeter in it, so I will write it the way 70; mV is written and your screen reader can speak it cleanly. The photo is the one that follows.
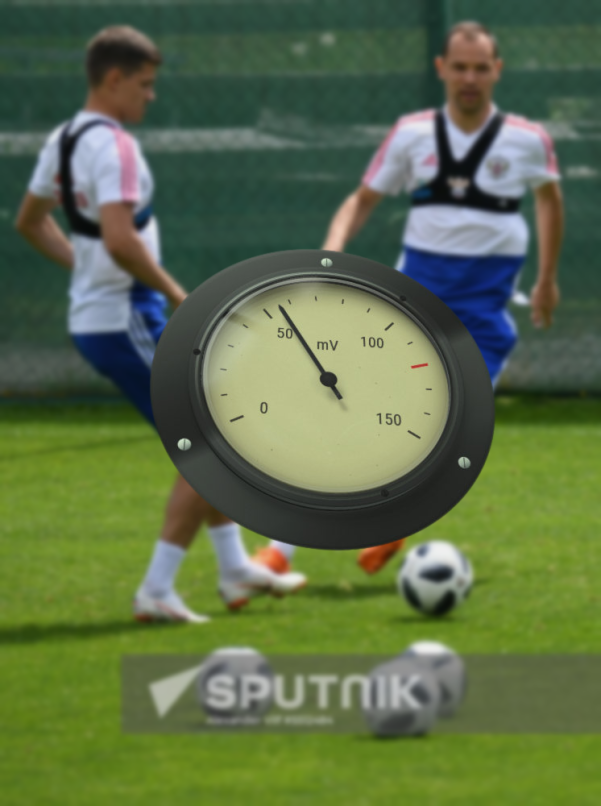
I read 55; mV
